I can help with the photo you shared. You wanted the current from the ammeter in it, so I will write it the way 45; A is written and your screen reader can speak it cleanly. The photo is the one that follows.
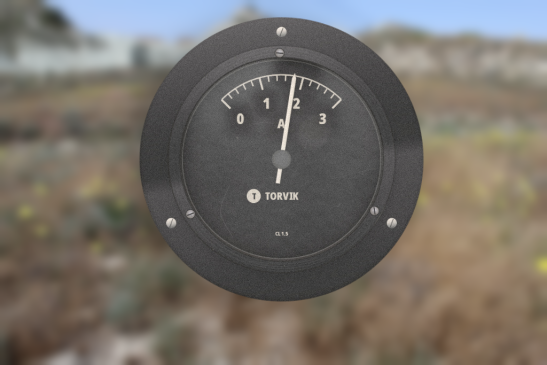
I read 1.8; A
